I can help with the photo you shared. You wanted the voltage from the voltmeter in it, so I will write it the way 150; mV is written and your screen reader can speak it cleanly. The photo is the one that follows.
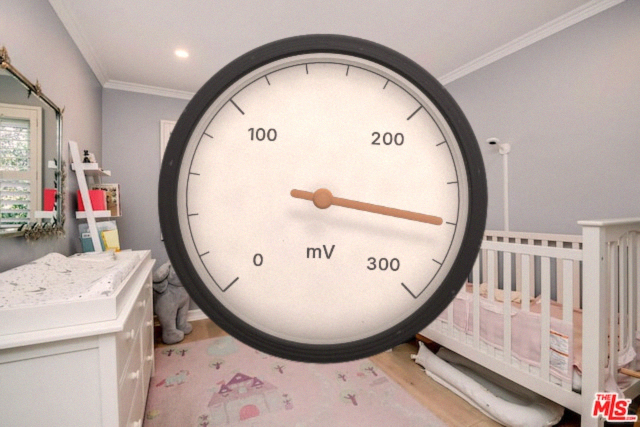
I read 260; mV
